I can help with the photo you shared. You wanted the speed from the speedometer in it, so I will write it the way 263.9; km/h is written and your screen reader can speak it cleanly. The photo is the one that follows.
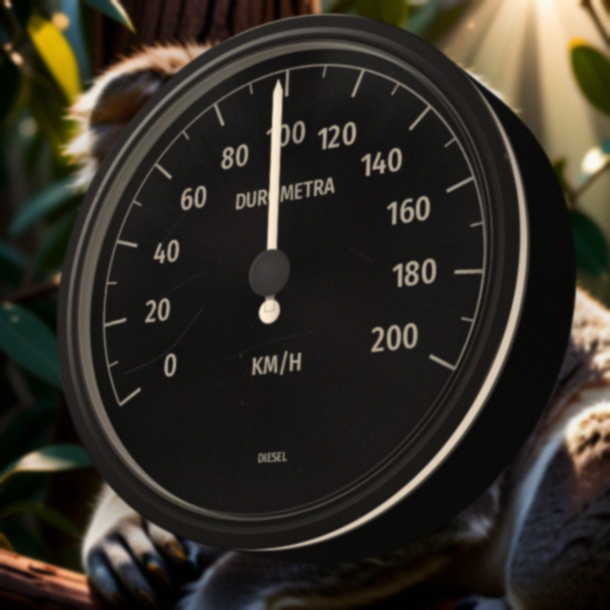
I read 100; km/h
